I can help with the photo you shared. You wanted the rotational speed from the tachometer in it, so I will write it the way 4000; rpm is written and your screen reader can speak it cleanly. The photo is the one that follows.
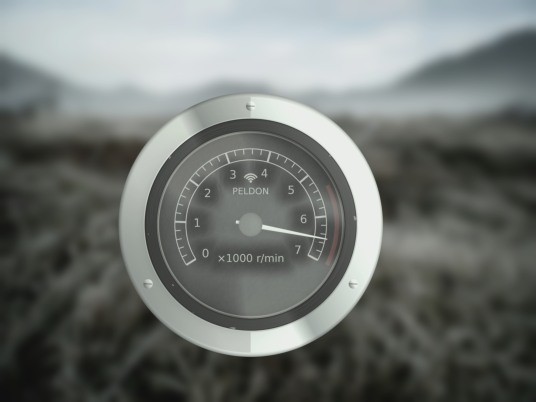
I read 6500; rpm
